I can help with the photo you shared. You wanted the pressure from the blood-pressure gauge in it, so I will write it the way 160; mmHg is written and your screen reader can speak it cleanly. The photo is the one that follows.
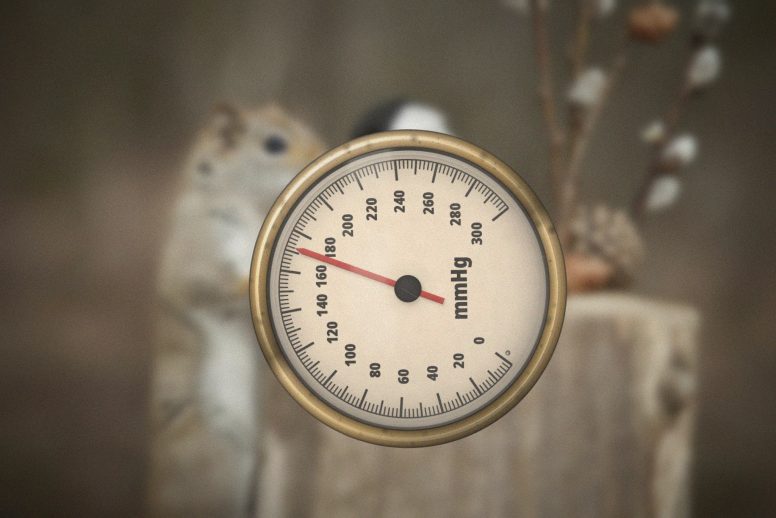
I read 172; mmHg
